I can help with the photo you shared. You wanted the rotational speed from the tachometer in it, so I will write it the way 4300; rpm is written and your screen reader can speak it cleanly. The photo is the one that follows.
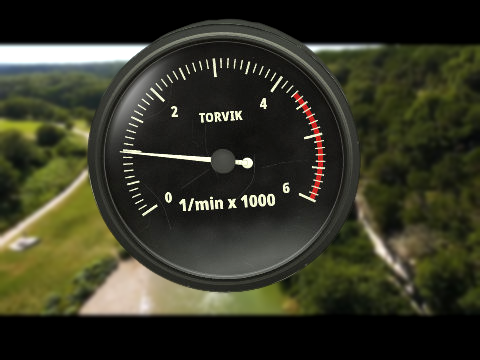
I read 1000; rpm
